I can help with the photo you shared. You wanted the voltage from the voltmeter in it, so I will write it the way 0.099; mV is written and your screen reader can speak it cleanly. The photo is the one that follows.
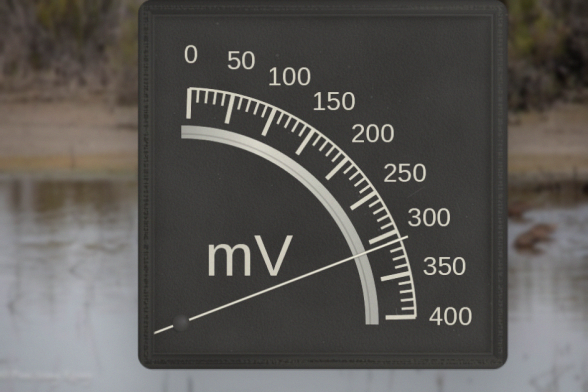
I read 310; mV
